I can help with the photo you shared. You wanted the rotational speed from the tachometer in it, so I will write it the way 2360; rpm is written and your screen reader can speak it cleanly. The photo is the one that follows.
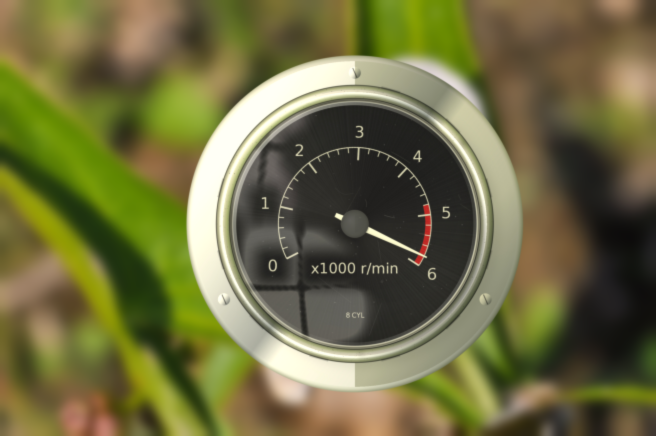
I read 5800; rpm
